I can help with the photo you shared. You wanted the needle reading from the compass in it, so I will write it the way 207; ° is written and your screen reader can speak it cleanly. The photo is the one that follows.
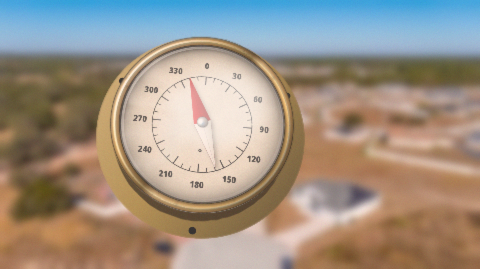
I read 340; °
